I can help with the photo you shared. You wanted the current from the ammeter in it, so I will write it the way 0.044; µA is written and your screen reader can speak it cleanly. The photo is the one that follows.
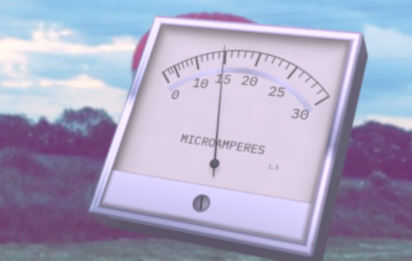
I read 15; µA
